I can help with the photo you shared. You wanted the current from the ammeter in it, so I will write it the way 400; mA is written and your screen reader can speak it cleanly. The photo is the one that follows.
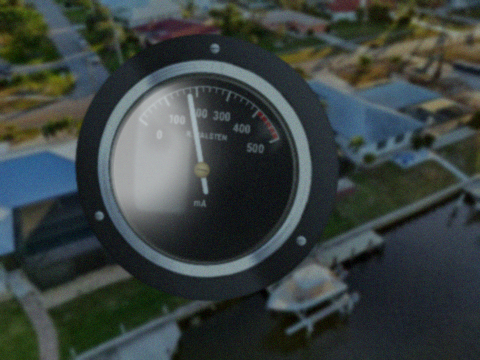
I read 180; mA
